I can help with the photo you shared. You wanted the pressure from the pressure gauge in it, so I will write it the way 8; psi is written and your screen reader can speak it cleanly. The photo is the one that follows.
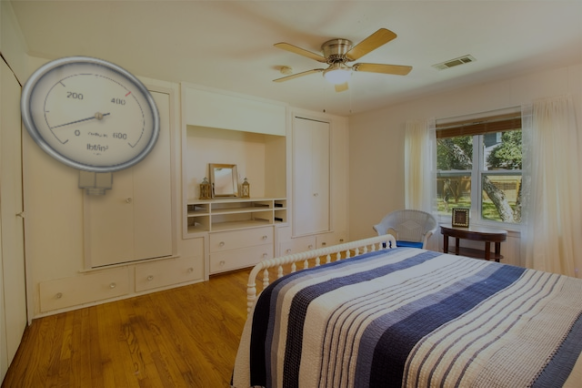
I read 50; psi
